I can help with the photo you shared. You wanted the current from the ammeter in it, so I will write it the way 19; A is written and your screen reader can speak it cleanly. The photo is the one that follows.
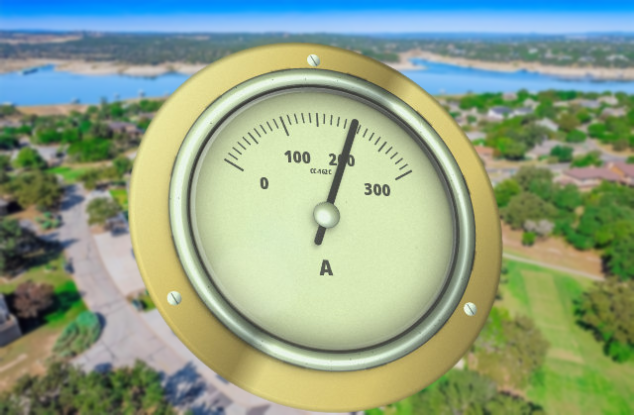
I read 200; A
